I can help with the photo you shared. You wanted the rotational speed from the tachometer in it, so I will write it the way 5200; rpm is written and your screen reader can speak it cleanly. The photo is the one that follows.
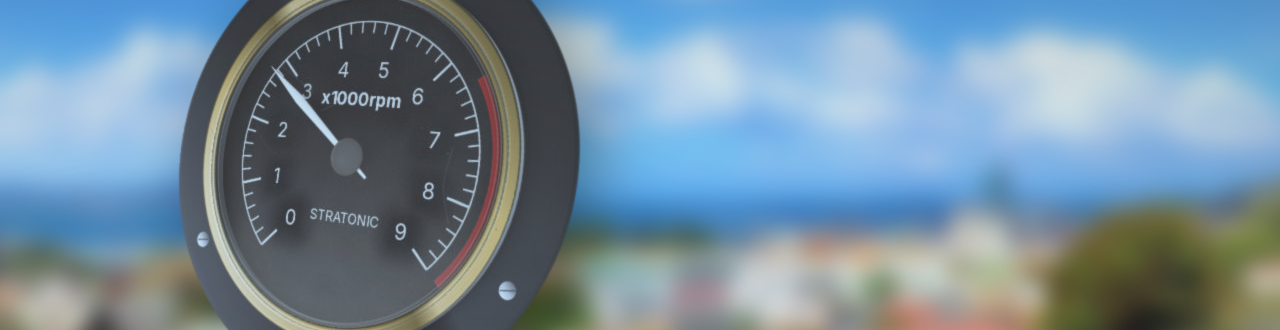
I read 2800; rpm
